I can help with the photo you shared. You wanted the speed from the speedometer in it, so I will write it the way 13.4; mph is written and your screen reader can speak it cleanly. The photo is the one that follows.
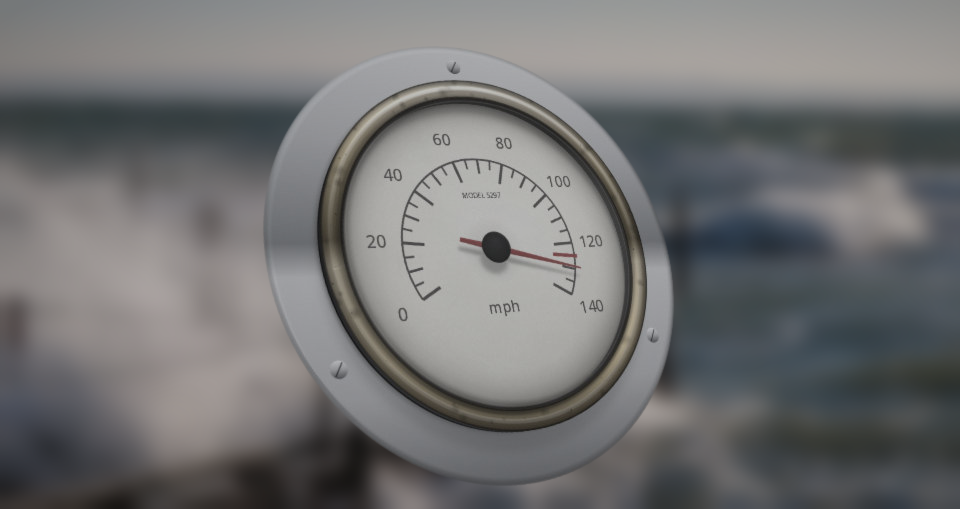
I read 130; mph
